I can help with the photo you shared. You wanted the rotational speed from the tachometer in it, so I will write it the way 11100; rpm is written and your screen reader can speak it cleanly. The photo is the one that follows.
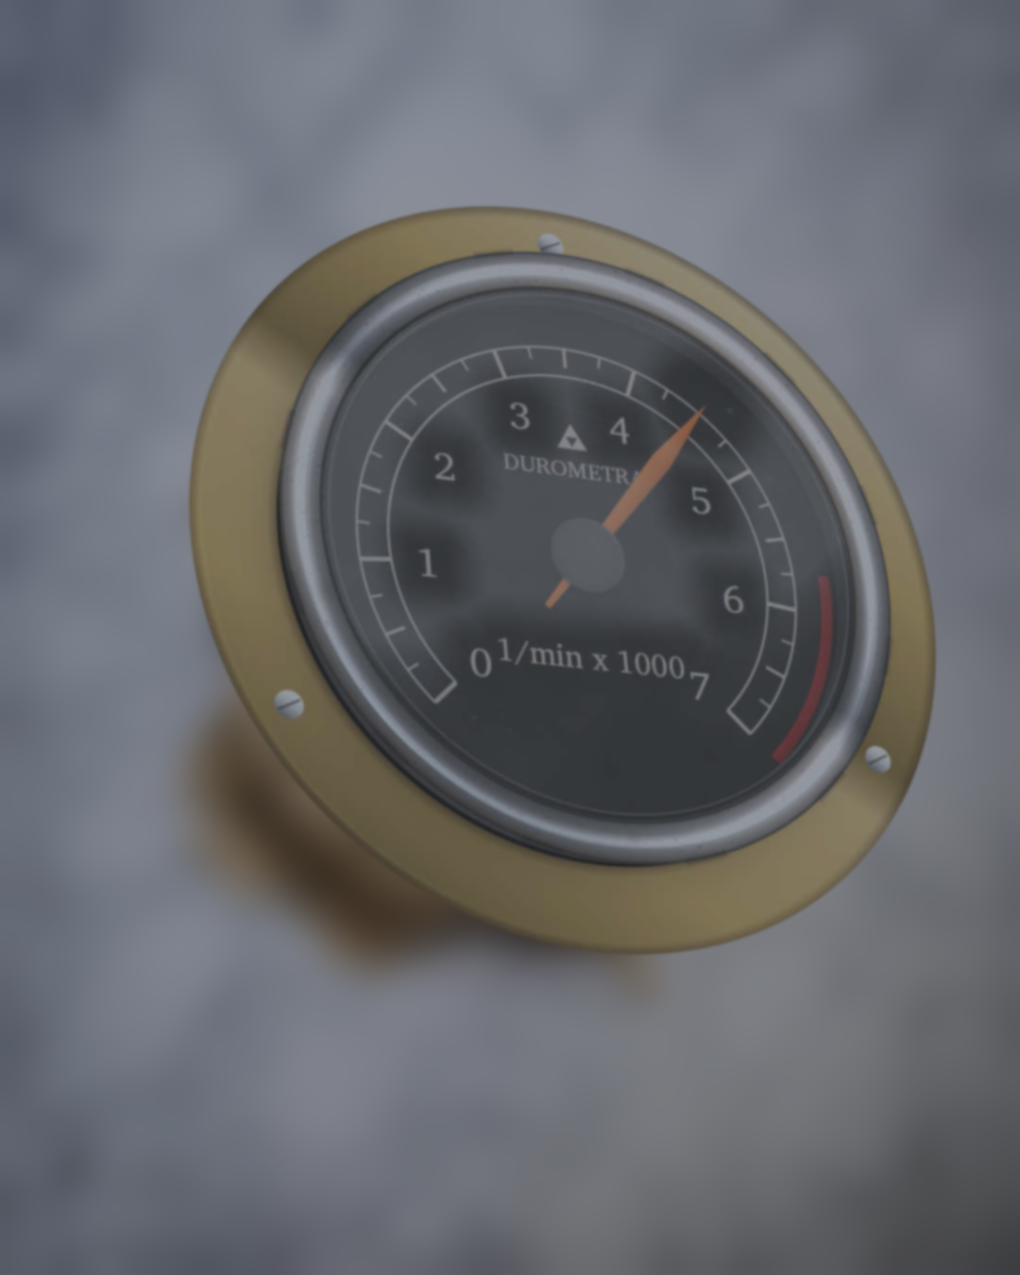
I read 4500; rpm
